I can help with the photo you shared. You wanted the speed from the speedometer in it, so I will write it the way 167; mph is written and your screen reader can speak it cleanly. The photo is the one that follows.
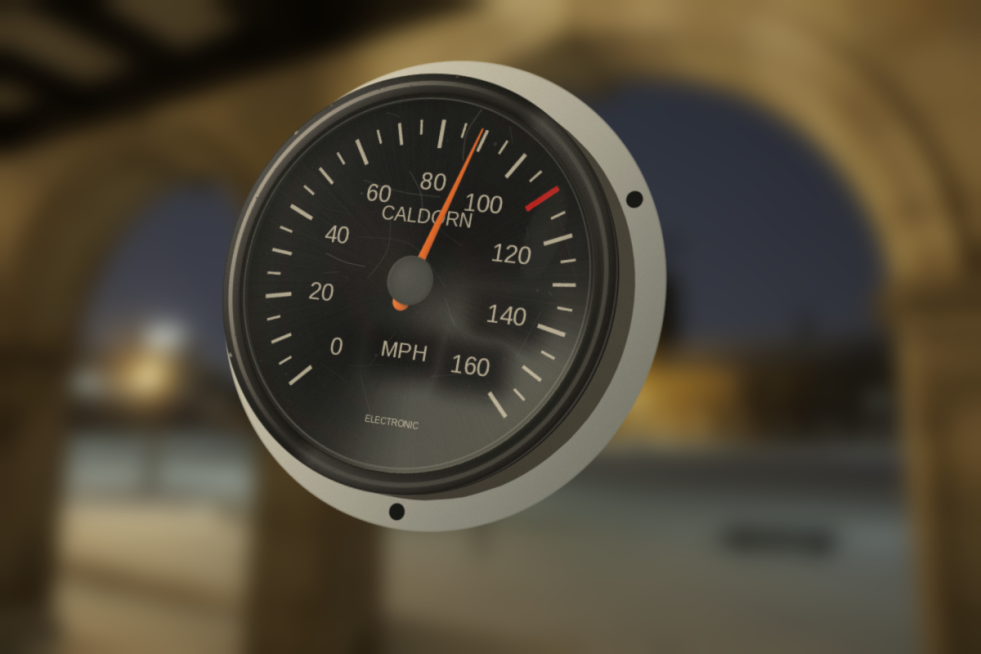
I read 90; mph
